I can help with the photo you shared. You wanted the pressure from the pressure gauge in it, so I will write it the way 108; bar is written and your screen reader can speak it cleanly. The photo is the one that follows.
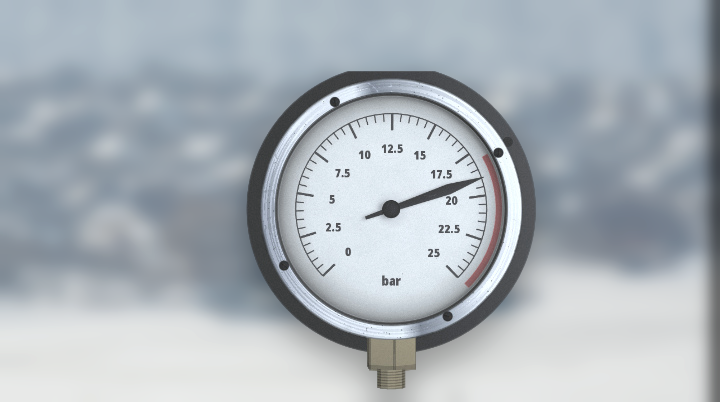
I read 19; bar
